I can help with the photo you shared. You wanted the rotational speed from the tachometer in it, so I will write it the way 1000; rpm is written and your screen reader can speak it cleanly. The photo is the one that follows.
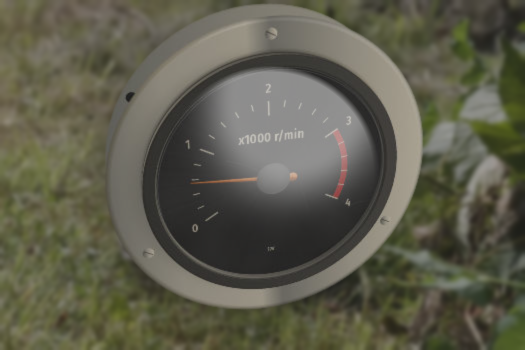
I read 600; rpm
